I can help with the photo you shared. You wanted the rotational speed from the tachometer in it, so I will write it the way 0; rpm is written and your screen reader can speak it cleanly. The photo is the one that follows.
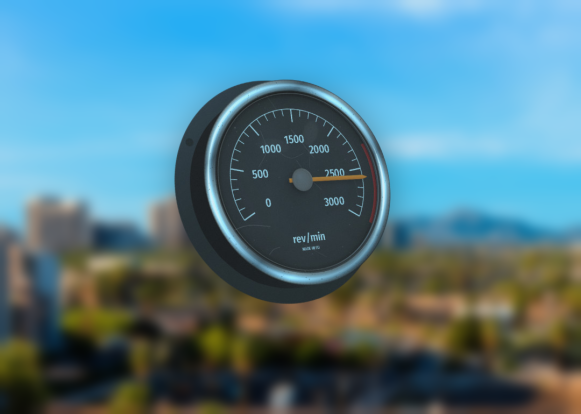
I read 2600; rpm
